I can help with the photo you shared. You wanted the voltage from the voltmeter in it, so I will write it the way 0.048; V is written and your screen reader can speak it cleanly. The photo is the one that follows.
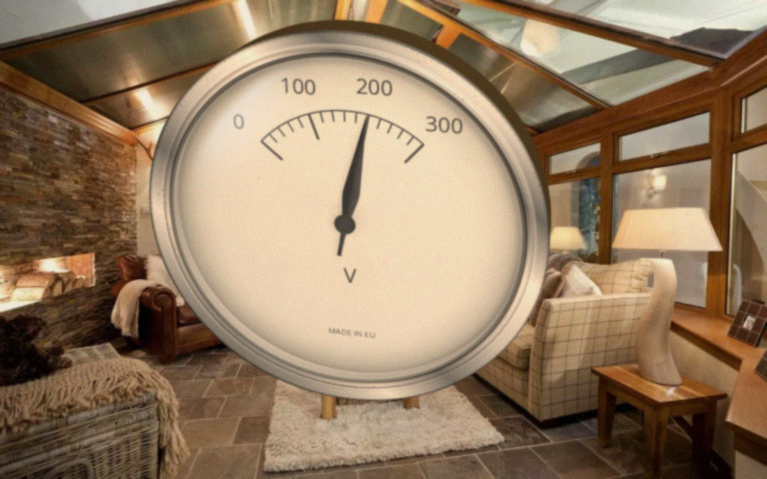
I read 200; V
